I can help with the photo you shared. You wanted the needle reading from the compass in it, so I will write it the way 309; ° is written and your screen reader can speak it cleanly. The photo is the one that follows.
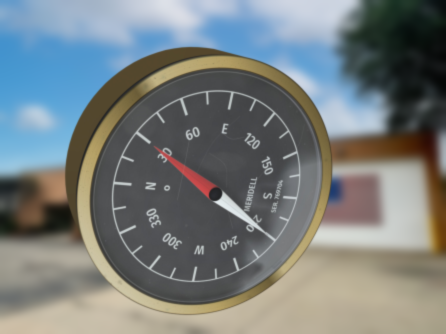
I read 30; °
